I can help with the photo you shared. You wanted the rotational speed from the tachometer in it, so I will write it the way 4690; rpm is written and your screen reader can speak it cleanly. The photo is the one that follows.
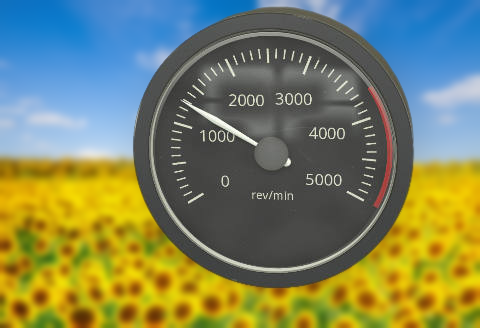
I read 1300; rpm
